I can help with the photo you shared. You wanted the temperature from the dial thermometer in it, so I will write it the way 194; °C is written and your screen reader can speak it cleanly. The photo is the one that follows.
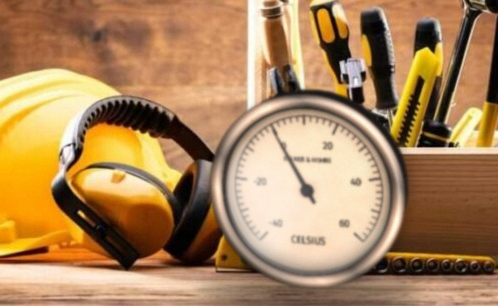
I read 0; °C
